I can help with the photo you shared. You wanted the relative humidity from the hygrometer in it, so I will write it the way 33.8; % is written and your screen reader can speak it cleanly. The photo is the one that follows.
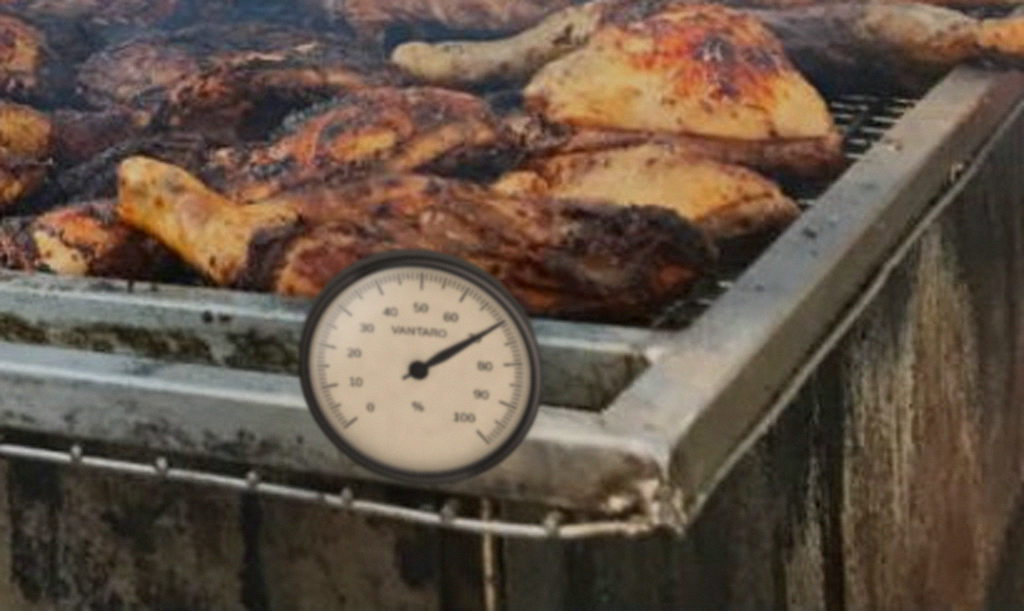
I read 70; %
